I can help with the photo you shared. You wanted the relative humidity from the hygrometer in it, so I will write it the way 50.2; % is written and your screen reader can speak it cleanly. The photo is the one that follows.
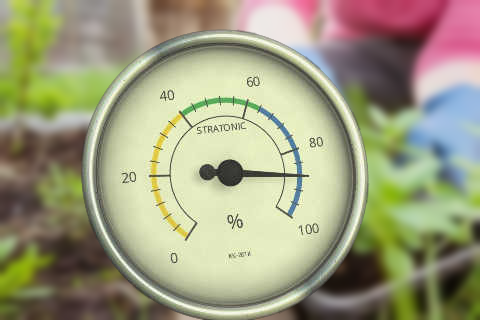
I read 88; %
